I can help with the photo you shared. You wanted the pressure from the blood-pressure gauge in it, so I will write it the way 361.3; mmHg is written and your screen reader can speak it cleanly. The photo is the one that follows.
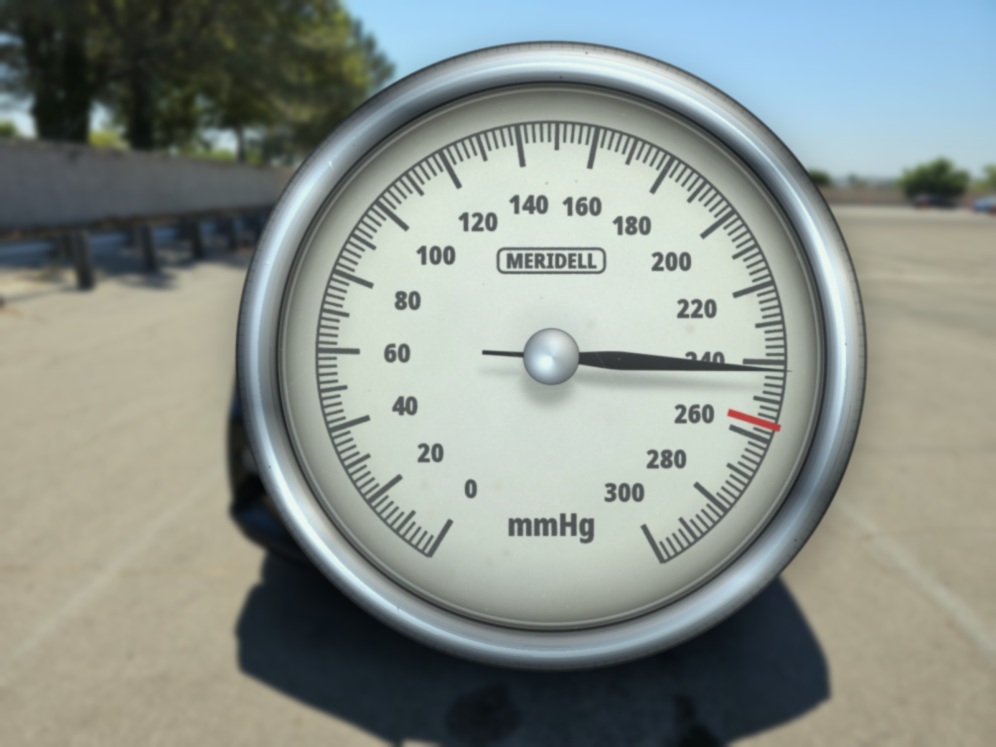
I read 242; mmHg
